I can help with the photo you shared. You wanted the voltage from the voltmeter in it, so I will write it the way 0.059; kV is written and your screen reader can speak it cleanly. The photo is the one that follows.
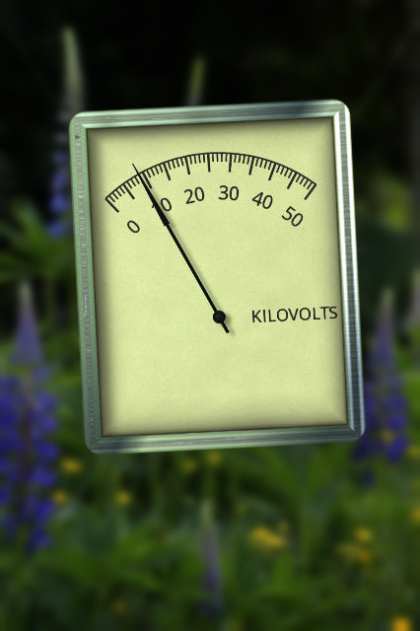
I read 9; kV
